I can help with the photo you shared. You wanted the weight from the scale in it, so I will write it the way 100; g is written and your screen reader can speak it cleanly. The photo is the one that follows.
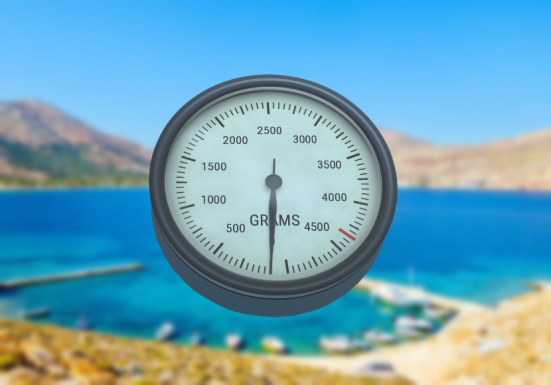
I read 0; g
